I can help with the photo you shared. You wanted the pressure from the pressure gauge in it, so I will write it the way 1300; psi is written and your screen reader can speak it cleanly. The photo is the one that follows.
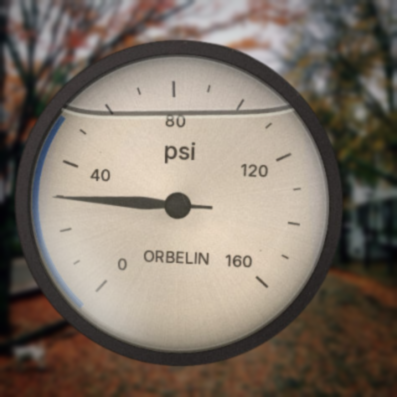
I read 30; psi
